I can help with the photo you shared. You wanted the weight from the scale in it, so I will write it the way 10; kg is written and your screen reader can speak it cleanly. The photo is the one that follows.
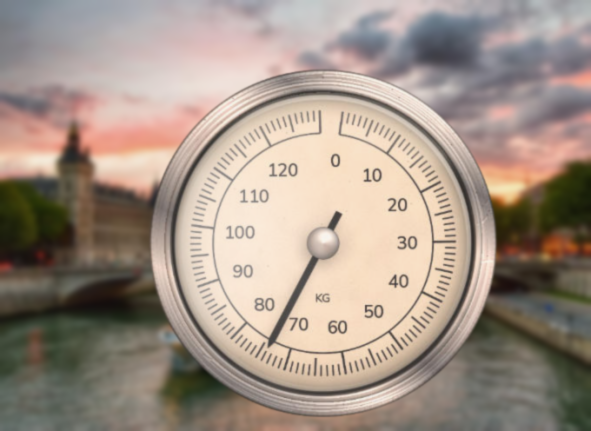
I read 74; kg
